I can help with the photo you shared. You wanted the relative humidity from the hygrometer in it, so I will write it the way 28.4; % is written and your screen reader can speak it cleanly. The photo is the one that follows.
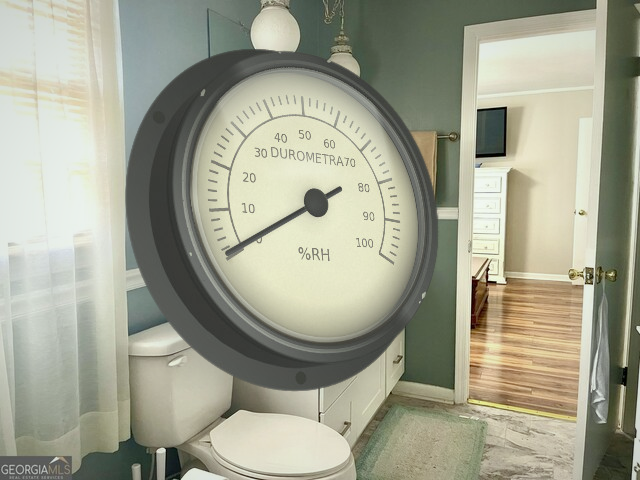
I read 1; %
